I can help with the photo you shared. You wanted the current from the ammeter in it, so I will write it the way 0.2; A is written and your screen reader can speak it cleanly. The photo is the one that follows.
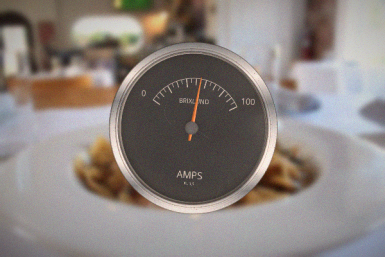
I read 55; A
